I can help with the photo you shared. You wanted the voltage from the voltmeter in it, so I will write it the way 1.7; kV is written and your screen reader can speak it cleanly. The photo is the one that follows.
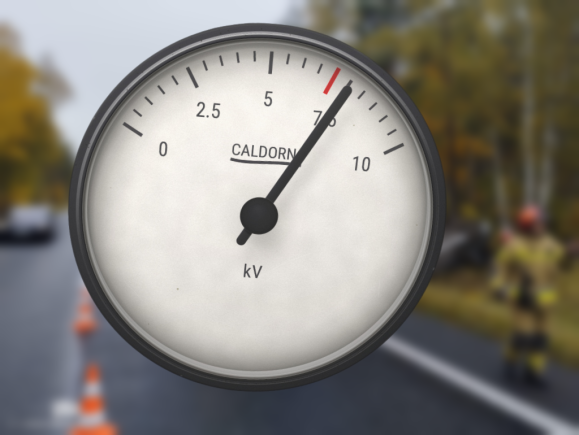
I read 7.5; kV
